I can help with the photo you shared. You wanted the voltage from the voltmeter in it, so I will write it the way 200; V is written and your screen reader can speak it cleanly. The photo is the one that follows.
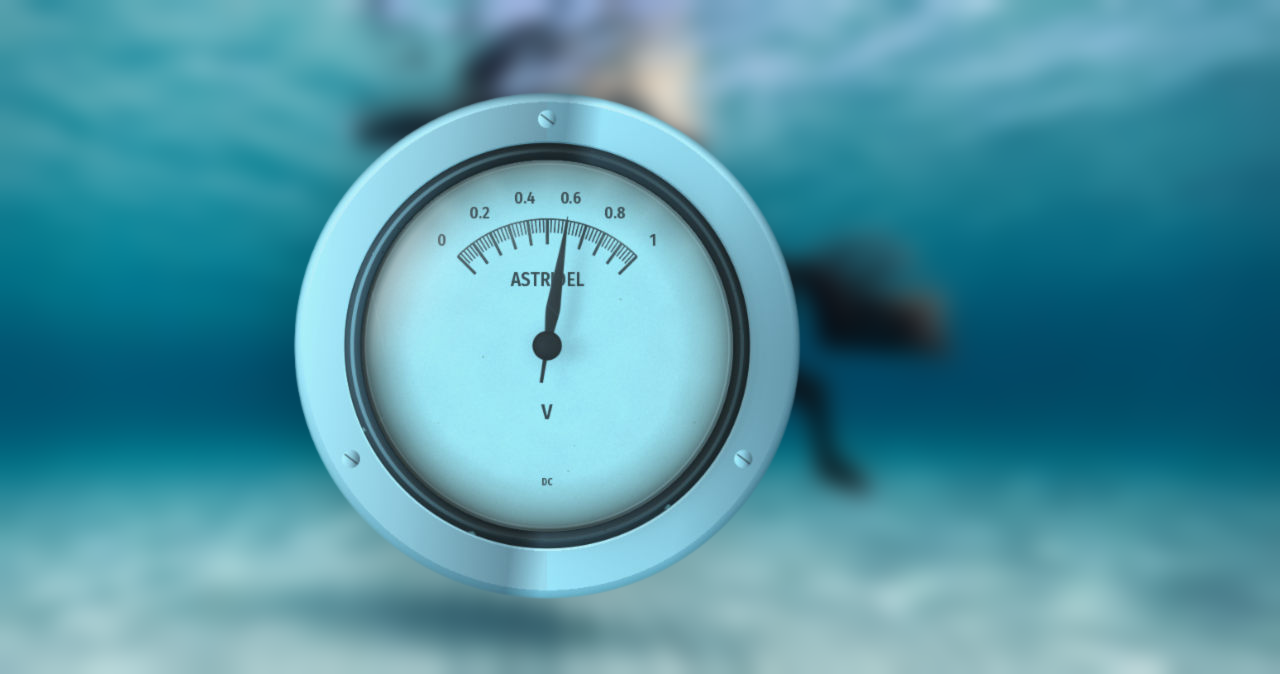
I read 0.6; V
